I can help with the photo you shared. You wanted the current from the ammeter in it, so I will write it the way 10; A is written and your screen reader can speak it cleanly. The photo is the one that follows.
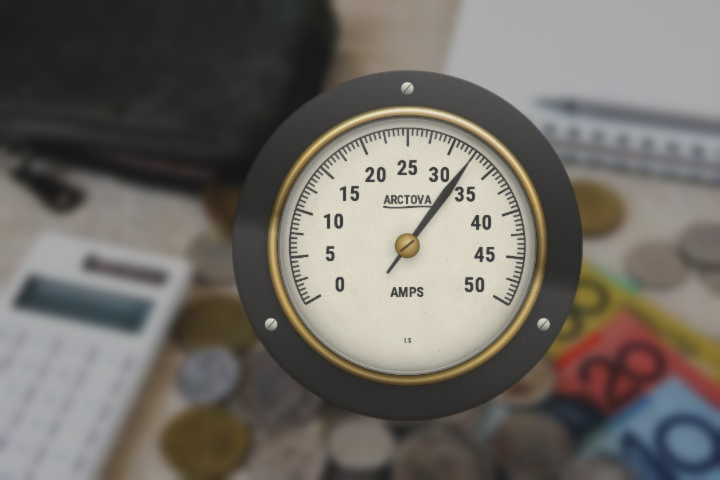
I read 32.5; A
